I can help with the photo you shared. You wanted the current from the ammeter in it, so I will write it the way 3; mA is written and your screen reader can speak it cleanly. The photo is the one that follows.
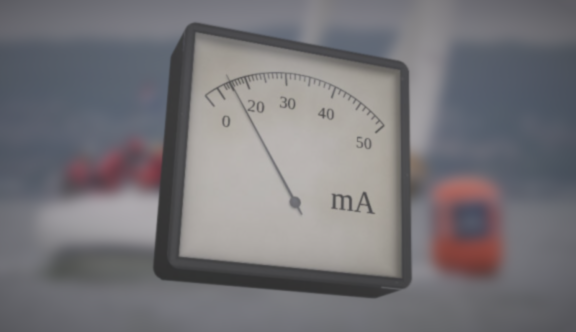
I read 15; mA
